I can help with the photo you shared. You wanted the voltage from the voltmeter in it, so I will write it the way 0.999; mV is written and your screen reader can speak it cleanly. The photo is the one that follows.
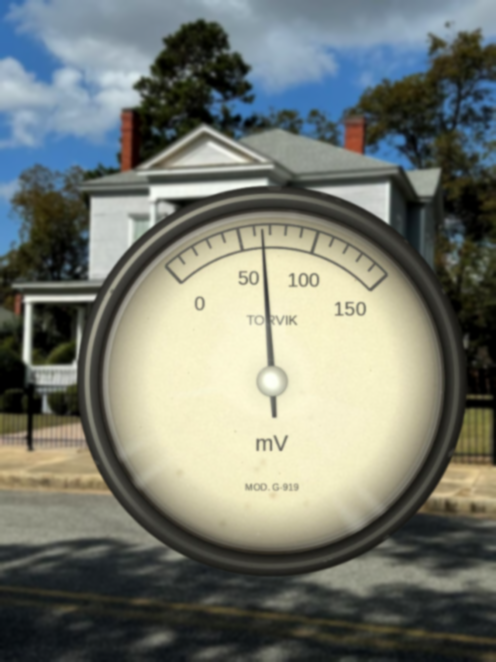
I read 65; mV
